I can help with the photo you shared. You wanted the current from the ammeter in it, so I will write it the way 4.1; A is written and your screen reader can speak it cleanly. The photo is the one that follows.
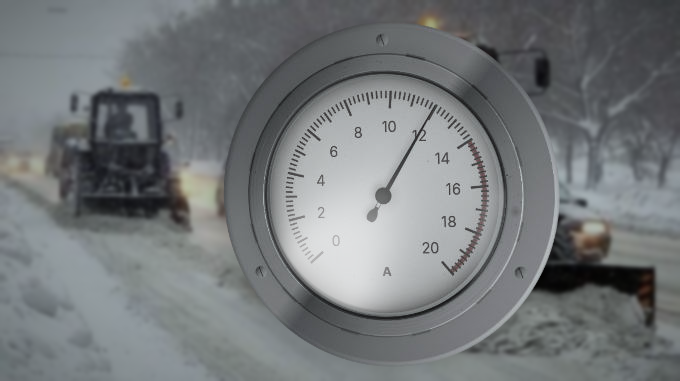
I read 12; A
